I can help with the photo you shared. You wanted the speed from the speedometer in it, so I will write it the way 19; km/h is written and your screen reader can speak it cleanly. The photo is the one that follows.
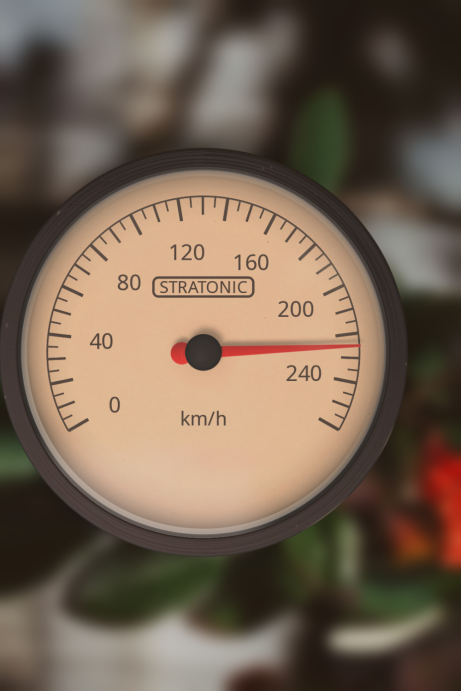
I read 225; km/h
